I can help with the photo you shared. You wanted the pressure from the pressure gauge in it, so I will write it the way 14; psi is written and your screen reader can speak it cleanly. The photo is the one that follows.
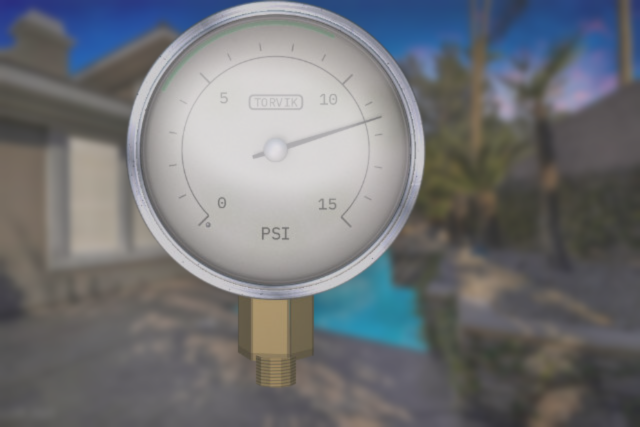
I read 11.5; psi
